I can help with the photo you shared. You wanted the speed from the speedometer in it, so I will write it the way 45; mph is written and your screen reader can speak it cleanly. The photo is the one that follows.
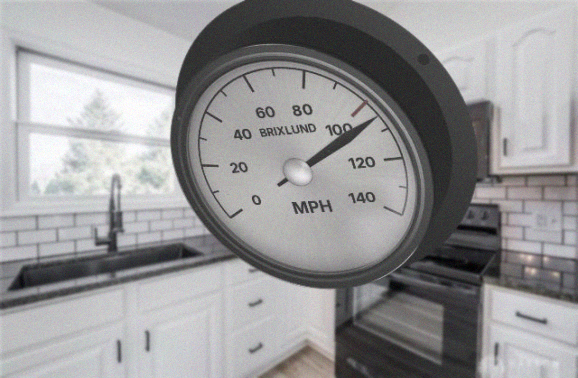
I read 105; mph
